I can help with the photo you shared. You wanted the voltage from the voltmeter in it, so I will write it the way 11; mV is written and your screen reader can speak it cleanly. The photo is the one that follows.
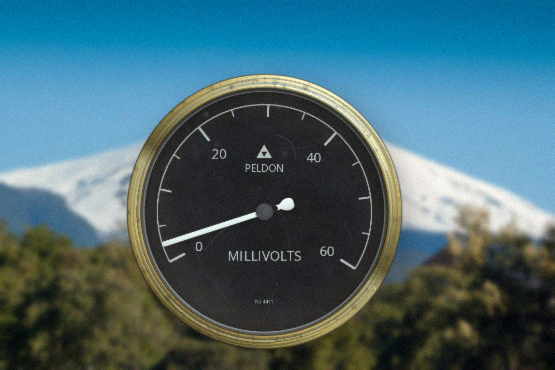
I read 2.5; mV
